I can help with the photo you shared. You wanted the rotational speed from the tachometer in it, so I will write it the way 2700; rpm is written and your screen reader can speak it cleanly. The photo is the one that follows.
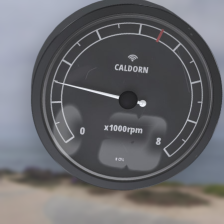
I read 1500; rpm
